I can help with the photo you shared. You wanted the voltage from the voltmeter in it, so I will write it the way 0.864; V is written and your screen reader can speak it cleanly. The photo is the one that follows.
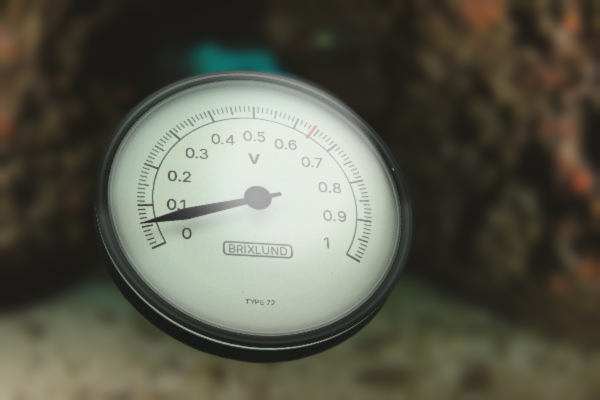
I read 0.05; V
